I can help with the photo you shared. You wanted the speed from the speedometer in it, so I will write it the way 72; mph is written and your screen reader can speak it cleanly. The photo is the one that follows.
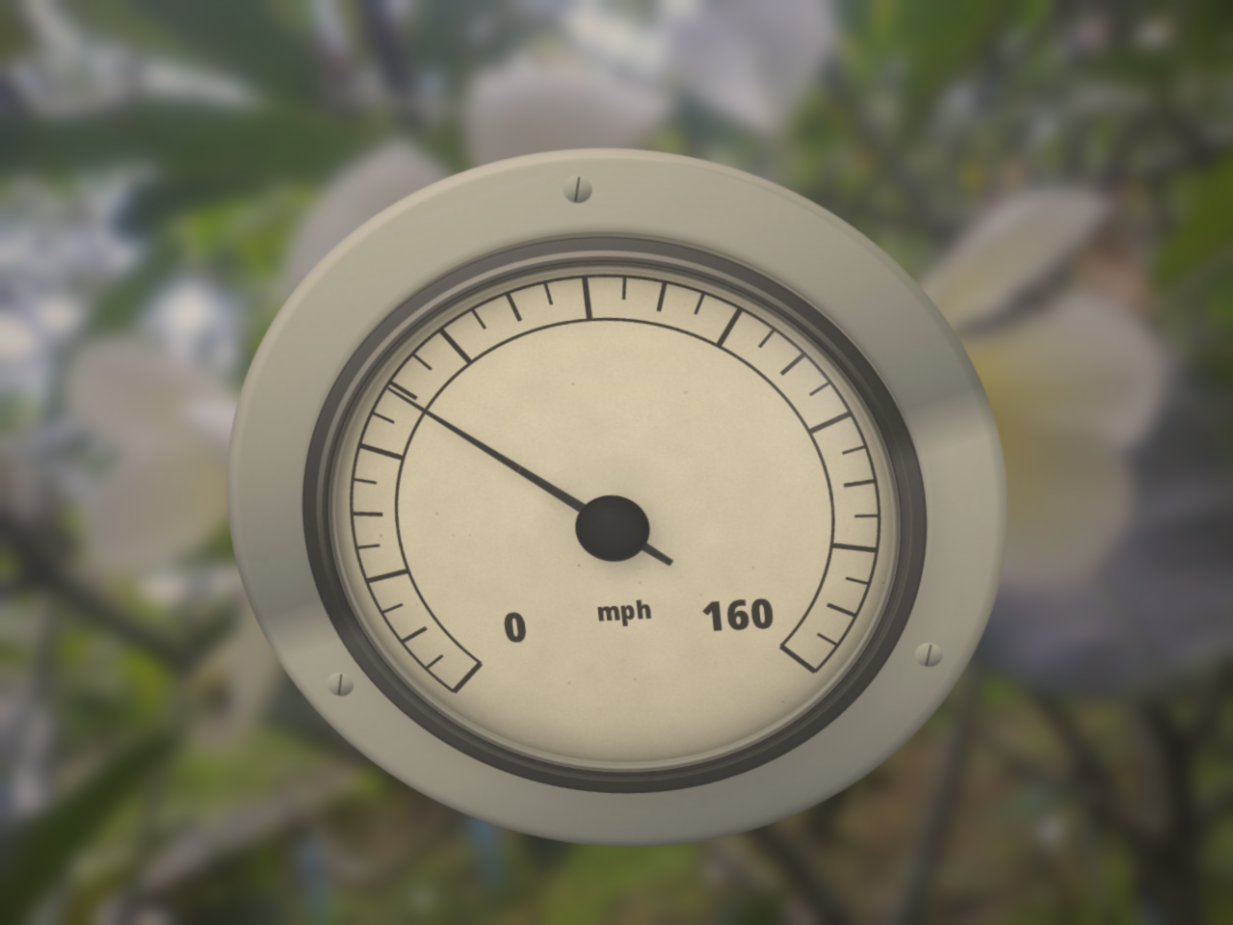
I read 50; mph
